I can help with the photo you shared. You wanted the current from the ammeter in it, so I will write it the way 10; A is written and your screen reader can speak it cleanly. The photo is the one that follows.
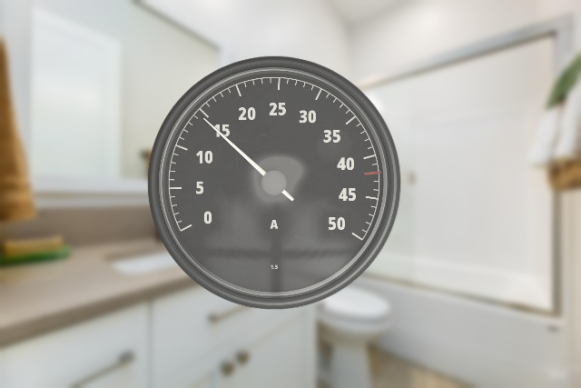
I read 14.5; A
